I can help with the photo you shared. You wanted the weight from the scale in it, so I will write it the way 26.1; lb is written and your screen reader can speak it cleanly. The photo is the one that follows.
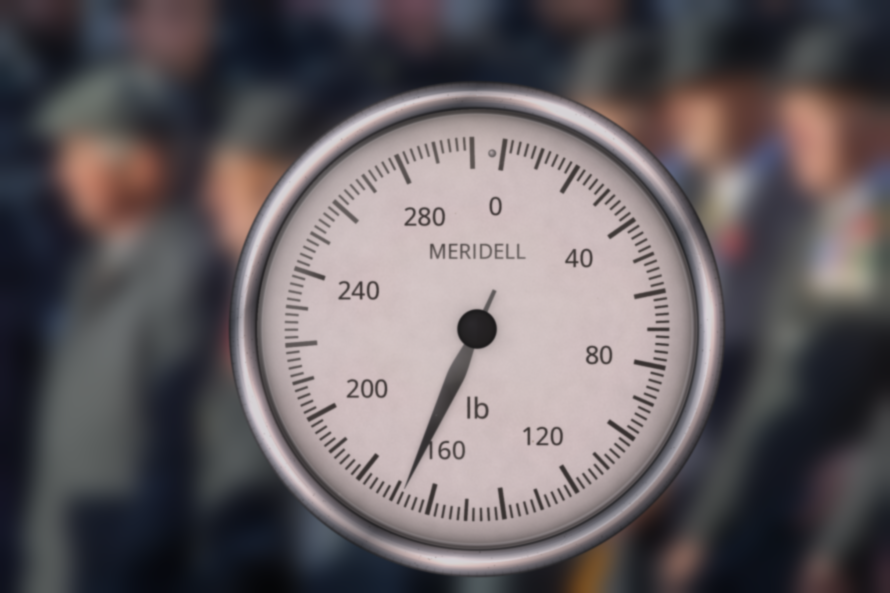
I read 168; lb
